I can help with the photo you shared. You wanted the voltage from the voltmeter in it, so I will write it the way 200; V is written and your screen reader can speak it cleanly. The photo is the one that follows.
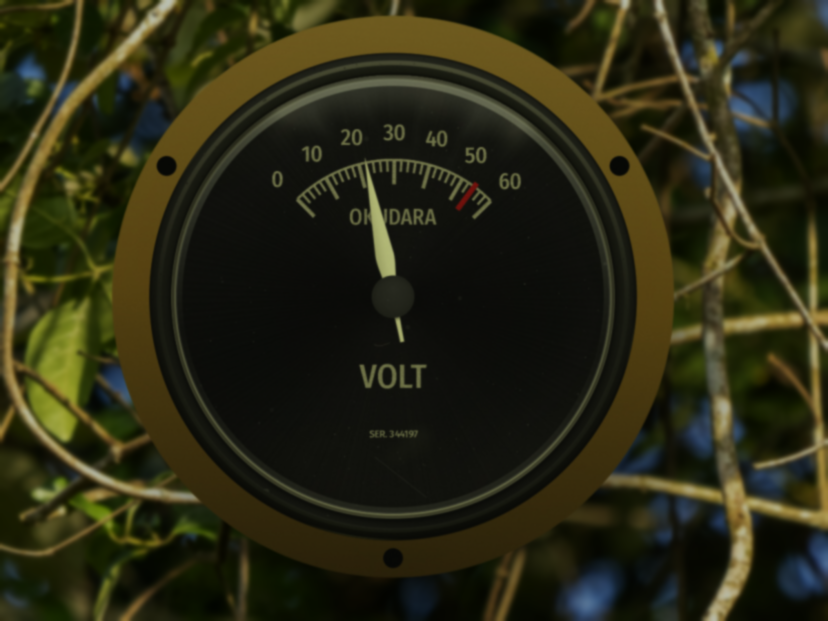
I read 22; V
